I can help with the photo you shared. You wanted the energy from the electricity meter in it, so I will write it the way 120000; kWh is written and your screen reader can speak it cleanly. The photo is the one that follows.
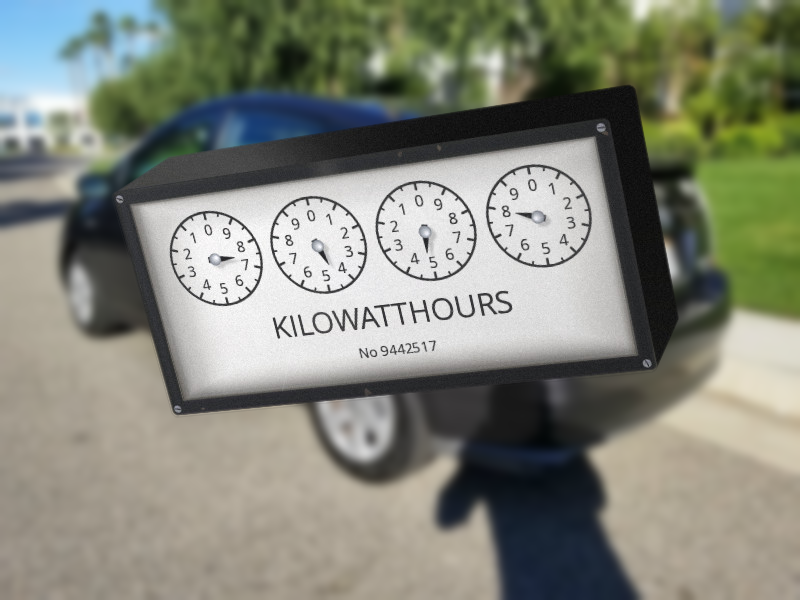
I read 7448; kWh
